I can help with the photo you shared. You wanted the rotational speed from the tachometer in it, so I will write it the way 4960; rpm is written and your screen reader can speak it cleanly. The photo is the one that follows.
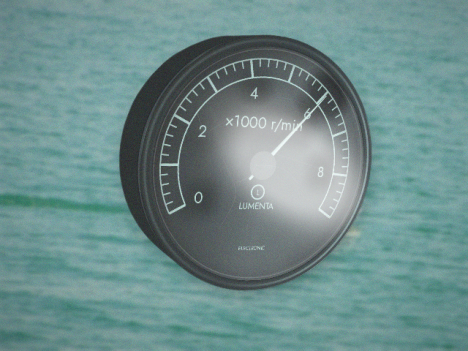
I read 6000; rpm
